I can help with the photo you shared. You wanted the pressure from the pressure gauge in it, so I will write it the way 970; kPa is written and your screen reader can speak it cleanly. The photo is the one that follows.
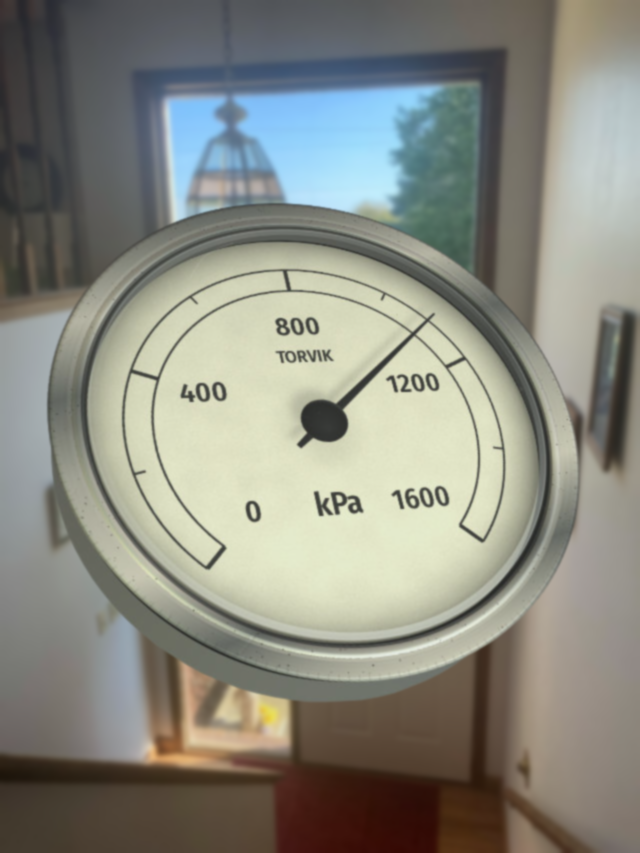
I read 1100; kPa
